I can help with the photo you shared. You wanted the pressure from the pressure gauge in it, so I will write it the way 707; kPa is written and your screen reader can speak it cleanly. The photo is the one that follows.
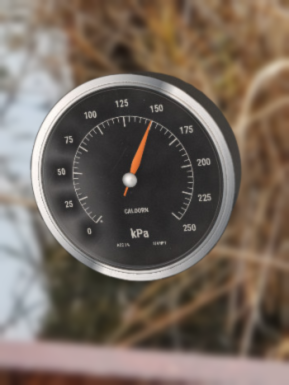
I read 150; kPa
